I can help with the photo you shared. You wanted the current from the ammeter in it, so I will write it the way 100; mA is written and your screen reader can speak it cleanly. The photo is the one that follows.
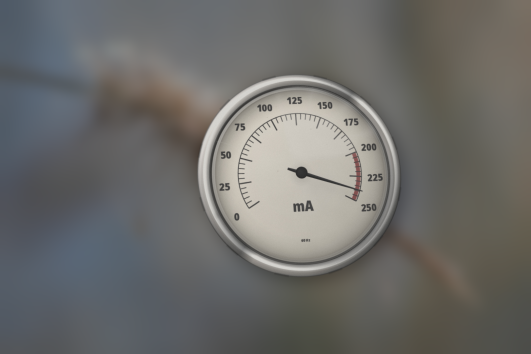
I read 240; mA
